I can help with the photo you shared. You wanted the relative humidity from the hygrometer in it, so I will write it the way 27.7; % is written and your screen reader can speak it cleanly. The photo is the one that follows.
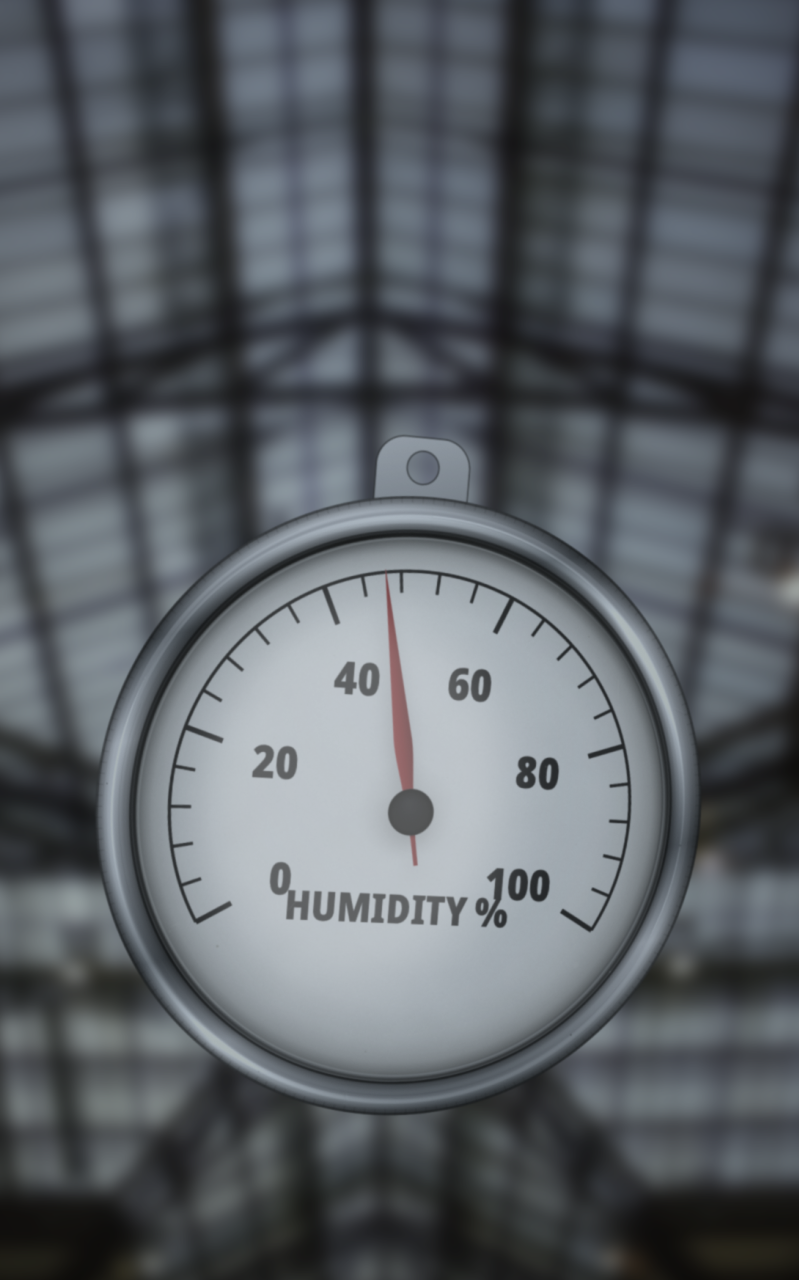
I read 46; %
